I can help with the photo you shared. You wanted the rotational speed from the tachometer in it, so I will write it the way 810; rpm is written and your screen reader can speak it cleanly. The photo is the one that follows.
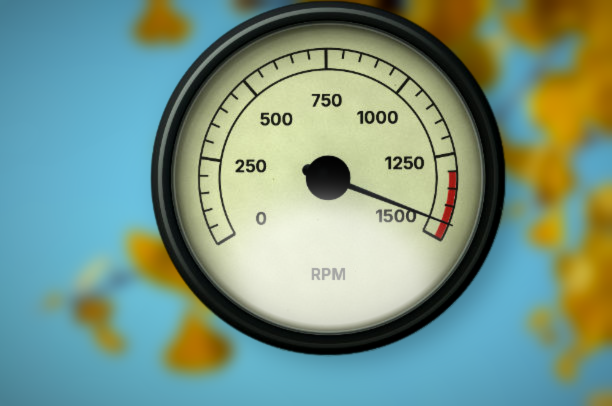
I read 1450; rpm
